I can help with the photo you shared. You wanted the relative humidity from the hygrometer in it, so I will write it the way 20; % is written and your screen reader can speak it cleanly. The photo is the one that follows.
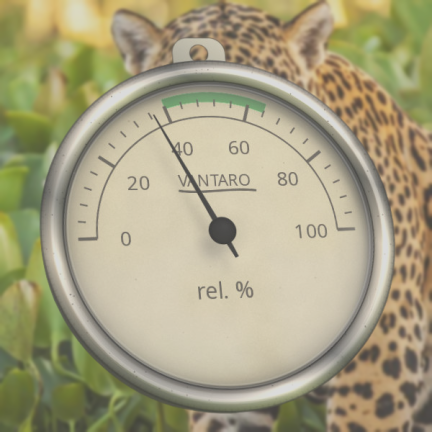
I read 36; %
